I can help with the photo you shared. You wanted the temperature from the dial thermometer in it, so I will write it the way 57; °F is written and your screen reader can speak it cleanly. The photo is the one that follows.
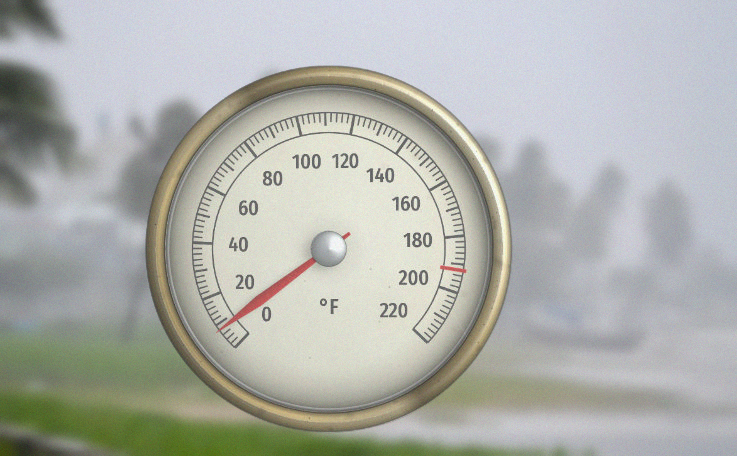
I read 8; °F
